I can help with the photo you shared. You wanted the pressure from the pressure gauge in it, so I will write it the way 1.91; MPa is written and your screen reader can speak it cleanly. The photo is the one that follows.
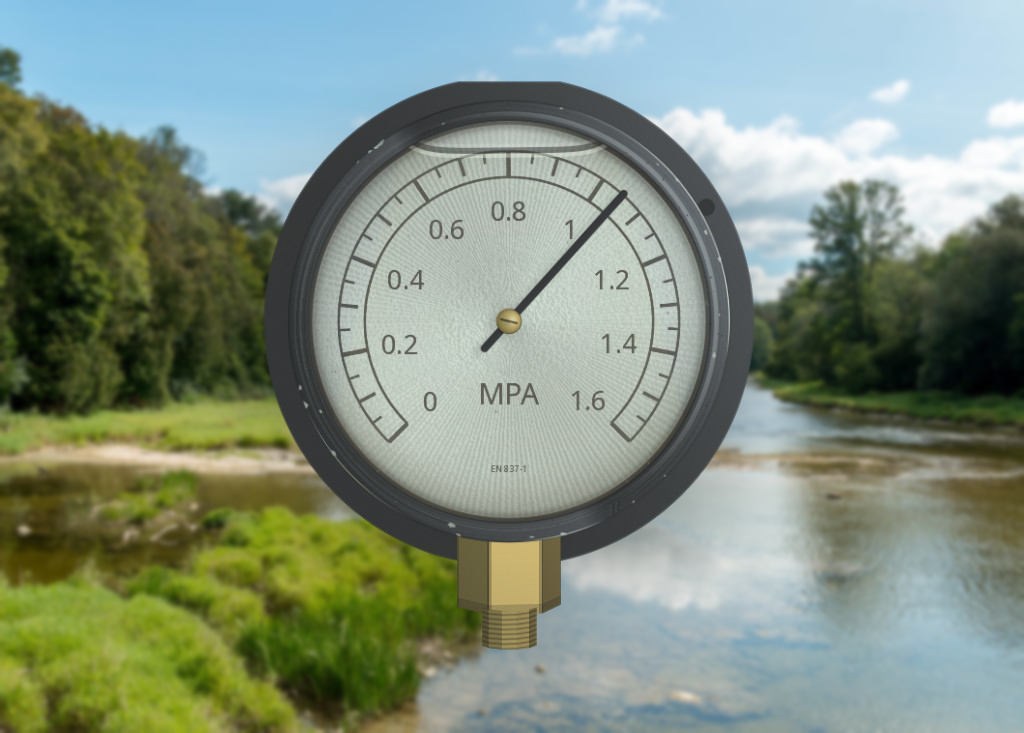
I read 1.05; MPa
